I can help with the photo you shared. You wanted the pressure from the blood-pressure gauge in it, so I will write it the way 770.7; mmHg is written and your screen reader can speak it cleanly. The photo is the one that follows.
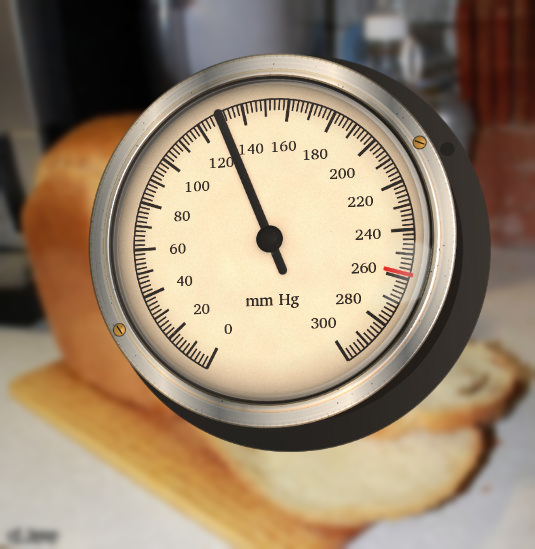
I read 130; mmHg
